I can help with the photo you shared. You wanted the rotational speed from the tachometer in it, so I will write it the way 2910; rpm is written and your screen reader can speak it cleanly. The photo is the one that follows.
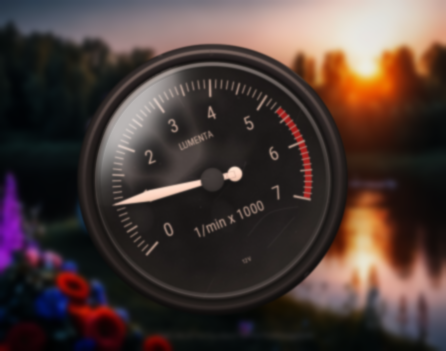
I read 1000; rpm
